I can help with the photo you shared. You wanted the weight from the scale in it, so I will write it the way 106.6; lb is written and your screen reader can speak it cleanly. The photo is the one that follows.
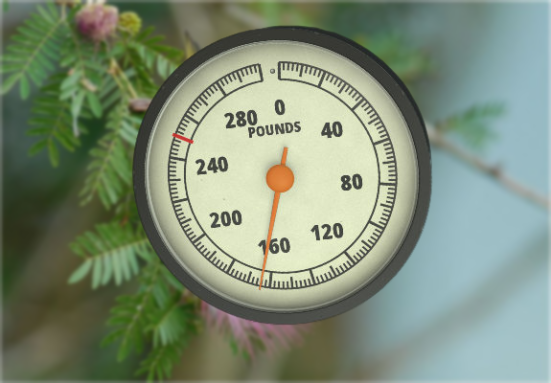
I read 164; lb
